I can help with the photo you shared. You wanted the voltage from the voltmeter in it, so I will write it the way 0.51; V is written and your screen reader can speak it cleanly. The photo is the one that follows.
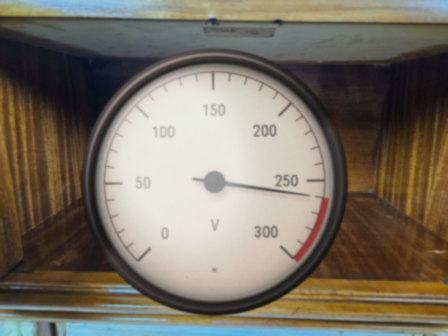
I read 260; V
